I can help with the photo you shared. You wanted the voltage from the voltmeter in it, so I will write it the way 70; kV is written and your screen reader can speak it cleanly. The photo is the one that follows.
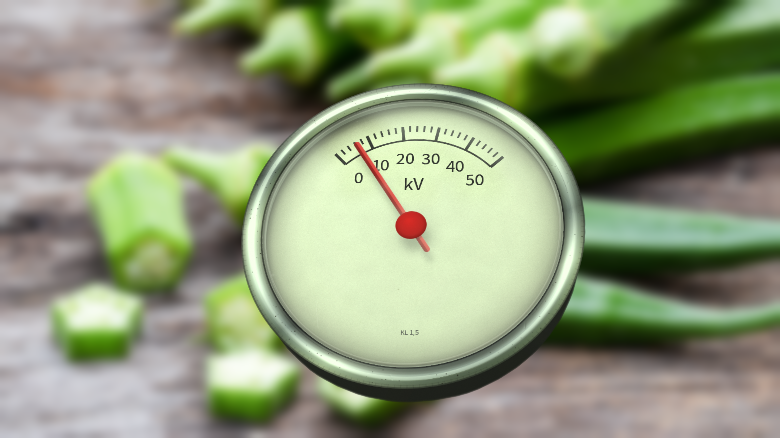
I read 6; kV
